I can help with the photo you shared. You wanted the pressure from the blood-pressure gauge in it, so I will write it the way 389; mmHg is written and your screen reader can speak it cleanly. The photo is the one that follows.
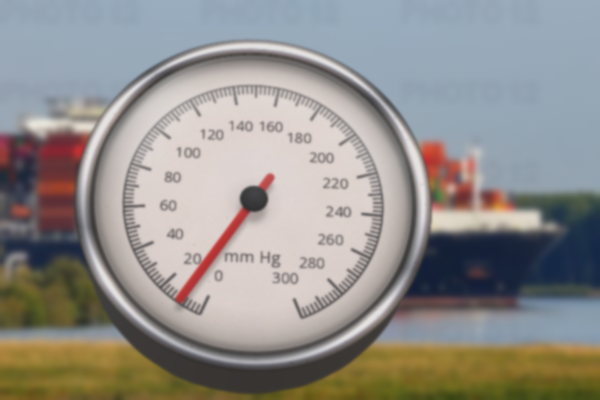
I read 10; mmHg
